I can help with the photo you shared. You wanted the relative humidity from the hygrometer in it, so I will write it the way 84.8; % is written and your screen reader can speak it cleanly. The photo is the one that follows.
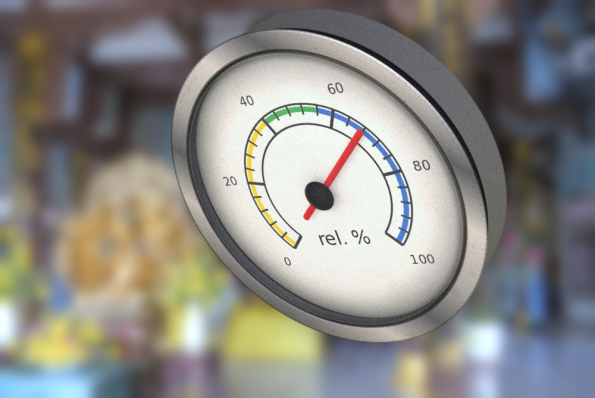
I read 68; %
